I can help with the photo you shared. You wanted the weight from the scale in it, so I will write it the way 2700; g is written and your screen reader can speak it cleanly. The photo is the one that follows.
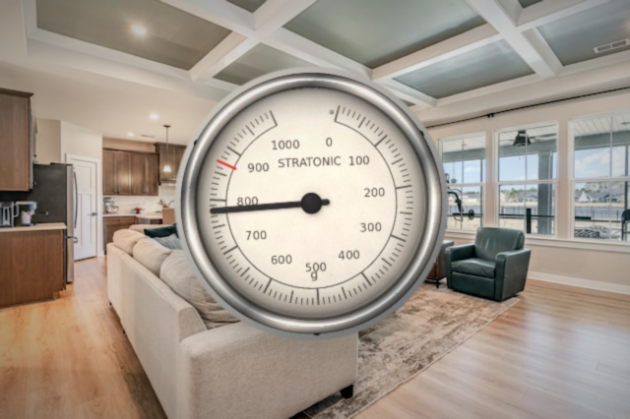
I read 780; g
